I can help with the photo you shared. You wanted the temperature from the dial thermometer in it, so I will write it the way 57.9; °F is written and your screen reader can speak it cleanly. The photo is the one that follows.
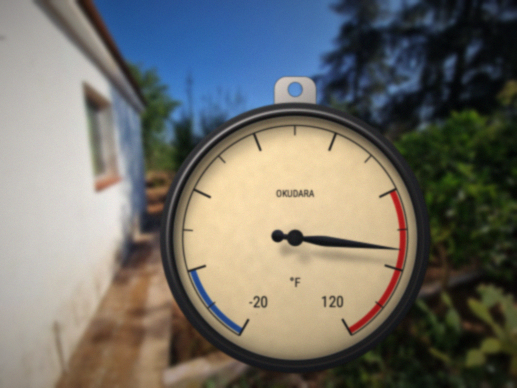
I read 95; °F
